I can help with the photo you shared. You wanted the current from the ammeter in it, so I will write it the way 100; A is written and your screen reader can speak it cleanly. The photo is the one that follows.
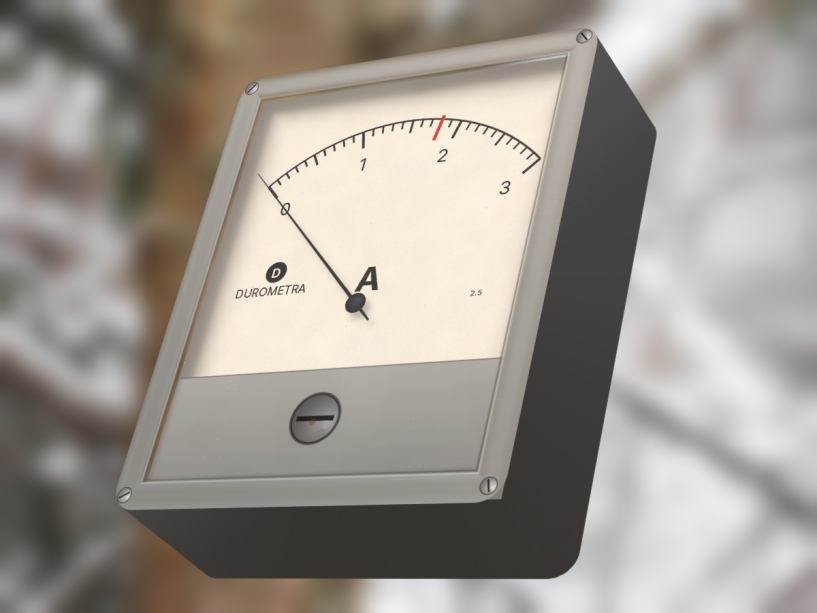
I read 0; A
